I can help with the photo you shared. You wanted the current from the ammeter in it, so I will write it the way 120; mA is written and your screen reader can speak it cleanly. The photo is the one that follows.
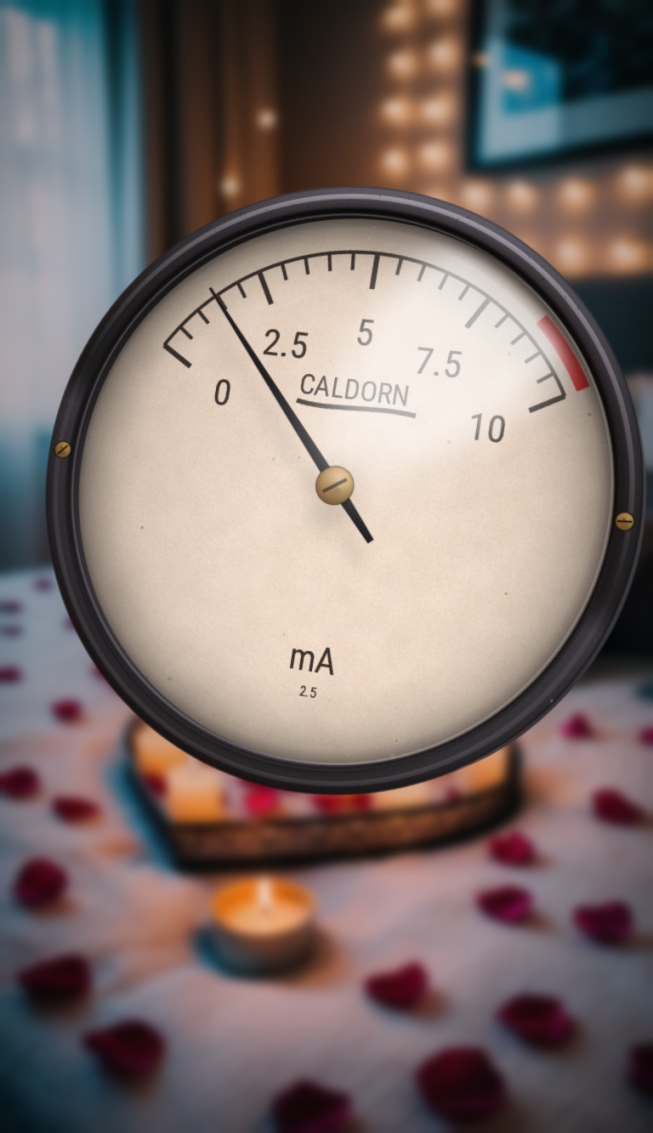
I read 1.5; mA
